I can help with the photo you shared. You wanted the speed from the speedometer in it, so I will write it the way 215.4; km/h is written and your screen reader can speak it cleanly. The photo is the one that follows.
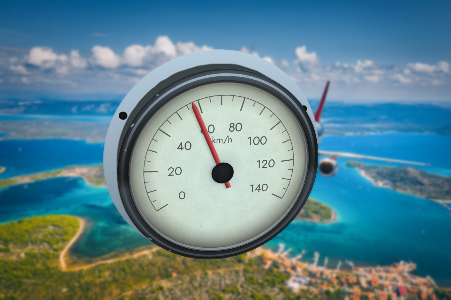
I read 57.5; km/h
